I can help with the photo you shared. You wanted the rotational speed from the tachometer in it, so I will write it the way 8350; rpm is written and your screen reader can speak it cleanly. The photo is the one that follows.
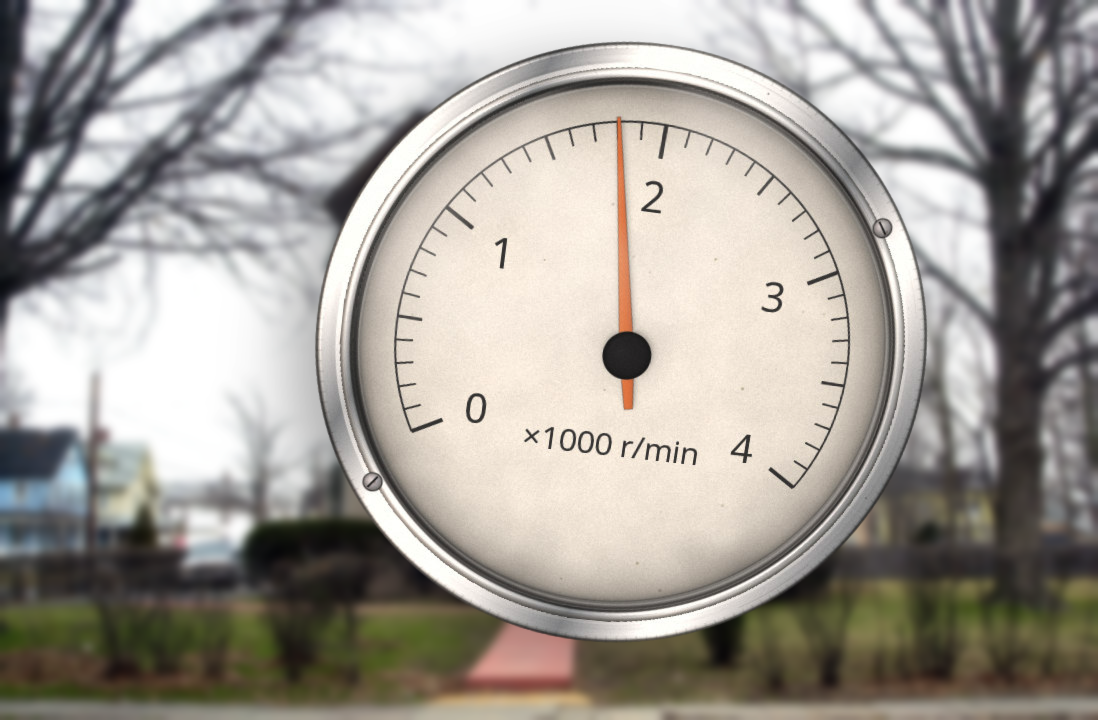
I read 1800; rpm
